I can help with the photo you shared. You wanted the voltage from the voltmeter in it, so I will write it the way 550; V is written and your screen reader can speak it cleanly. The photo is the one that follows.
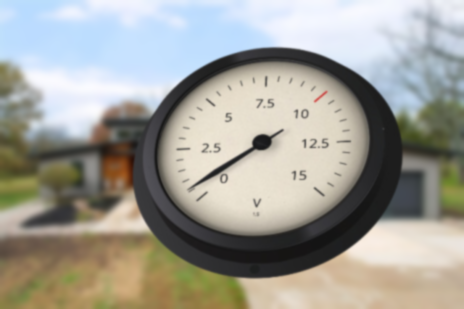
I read 0.5; V
